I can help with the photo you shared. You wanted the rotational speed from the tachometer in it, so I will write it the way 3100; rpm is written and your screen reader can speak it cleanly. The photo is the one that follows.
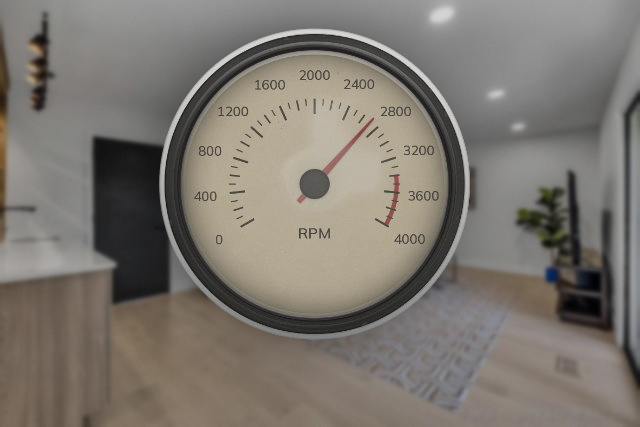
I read 2700; rpm
